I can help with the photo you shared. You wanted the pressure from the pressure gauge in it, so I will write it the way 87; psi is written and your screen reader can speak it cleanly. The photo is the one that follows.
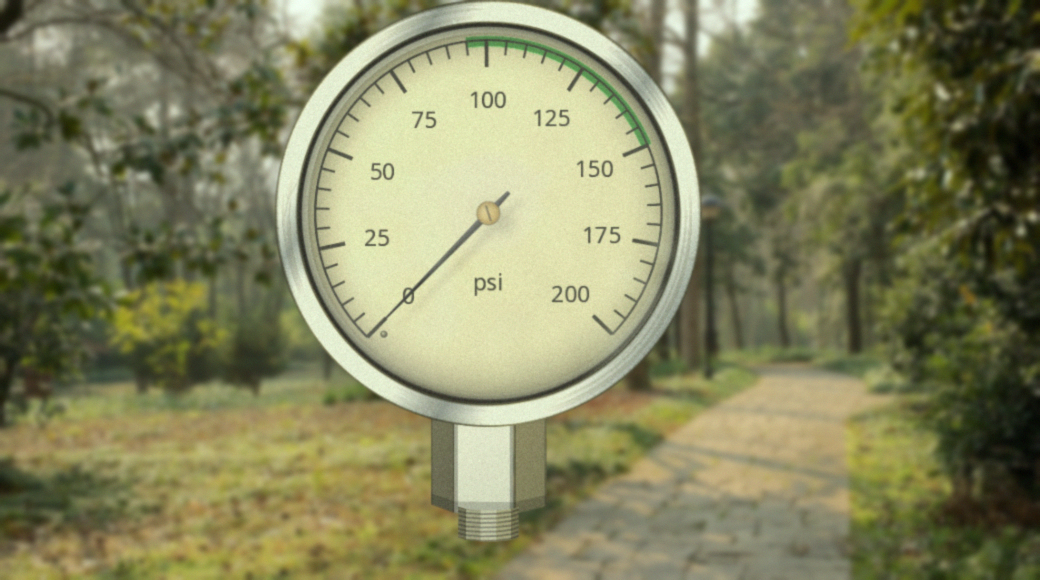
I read 0; psi
